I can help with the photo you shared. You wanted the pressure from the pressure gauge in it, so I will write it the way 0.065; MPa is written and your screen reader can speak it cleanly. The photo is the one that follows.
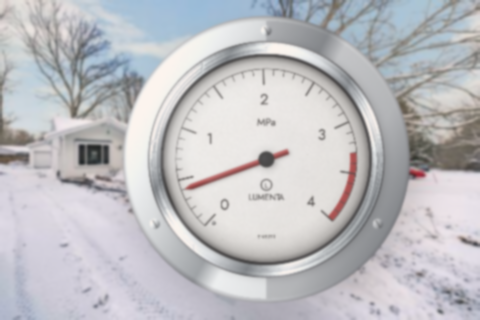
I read 0.4; MPa
